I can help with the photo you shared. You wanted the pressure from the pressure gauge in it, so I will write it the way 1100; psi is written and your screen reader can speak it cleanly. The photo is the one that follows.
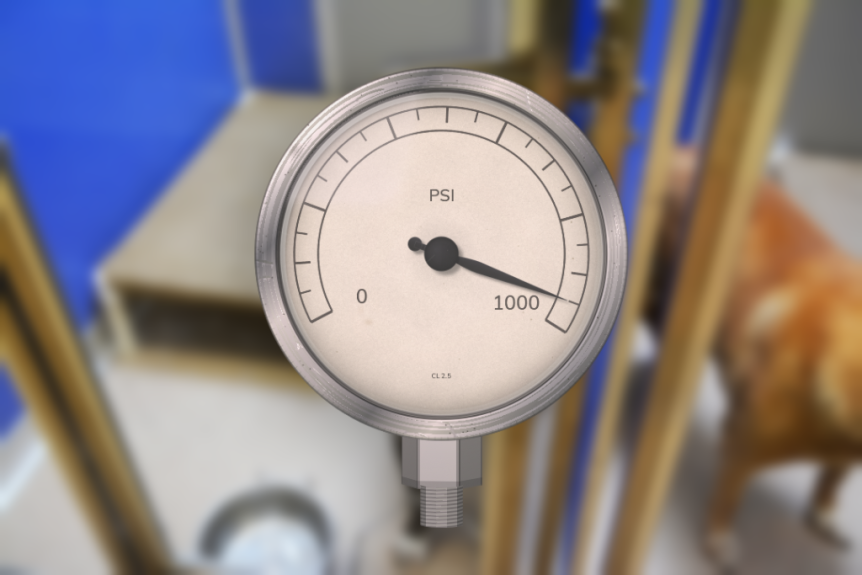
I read 950; psi
